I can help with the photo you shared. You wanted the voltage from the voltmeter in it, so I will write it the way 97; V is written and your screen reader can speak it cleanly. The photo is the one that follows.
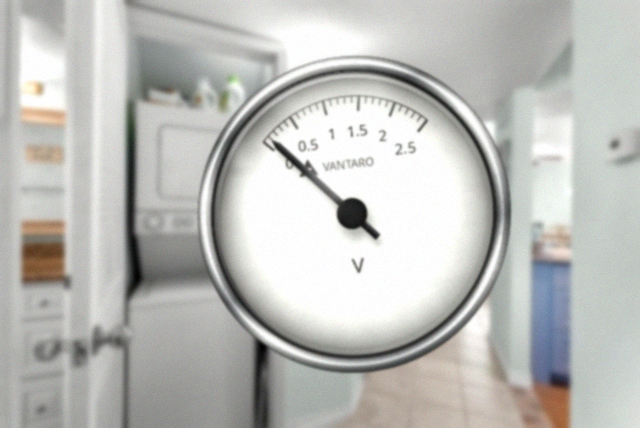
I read 0.1; V
